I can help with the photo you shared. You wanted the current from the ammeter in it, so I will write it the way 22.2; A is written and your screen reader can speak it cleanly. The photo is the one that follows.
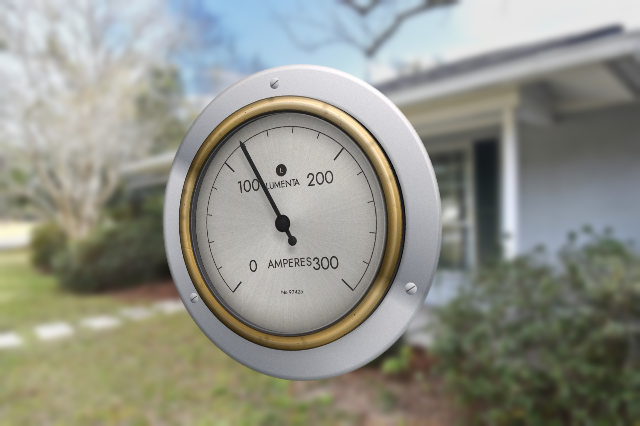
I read 120; A
